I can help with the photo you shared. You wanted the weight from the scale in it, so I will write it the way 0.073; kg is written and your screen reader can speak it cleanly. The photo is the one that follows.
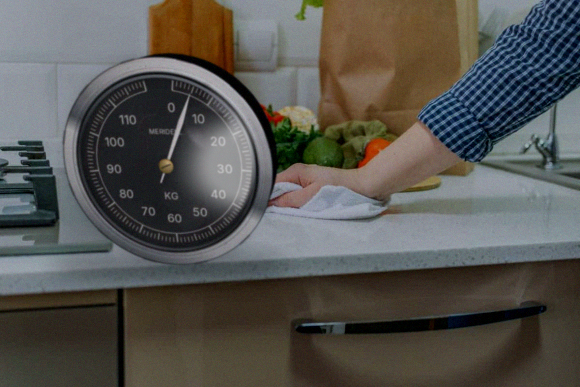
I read 5; kg
